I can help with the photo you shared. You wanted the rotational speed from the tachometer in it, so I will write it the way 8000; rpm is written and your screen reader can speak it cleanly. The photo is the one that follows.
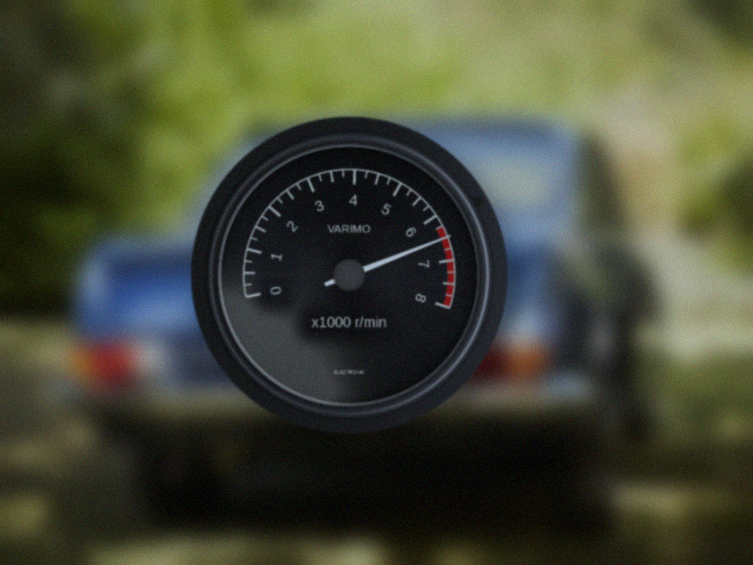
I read 6500; rpm
